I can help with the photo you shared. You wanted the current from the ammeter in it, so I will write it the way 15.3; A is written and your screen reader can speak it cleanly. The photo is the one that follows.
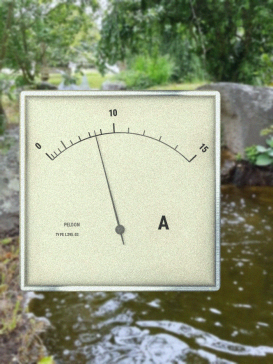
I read 8.5; A
